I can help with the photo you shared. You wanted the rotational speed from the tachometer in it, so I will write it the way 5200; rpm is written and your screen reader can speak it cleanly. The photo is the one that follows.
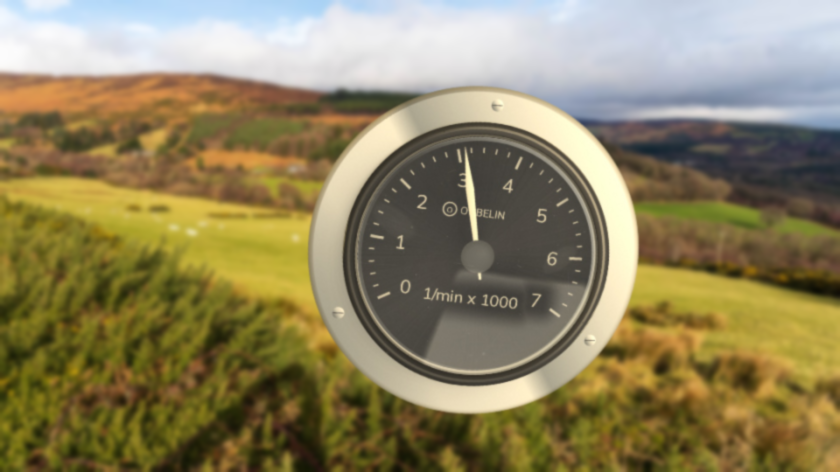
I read 3100; rpm
